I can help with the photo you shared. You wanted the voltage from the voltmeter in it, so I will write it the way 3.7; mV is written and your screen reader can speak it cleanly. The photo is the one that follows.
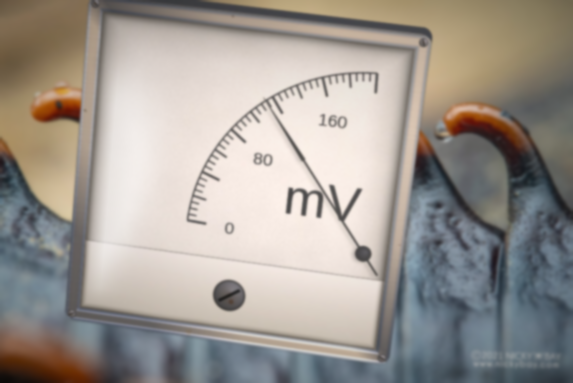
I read 115; mV
